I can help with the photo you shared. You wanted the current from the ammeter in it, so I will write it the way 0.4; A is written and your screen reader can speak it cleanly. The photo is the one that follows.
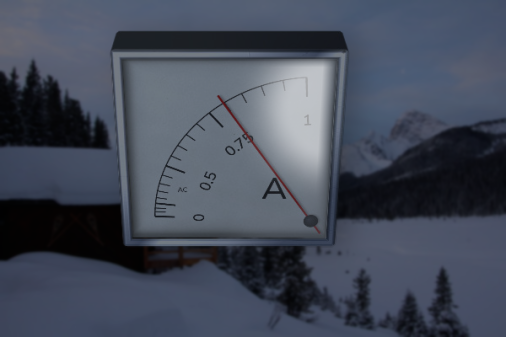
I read 0.8; A
